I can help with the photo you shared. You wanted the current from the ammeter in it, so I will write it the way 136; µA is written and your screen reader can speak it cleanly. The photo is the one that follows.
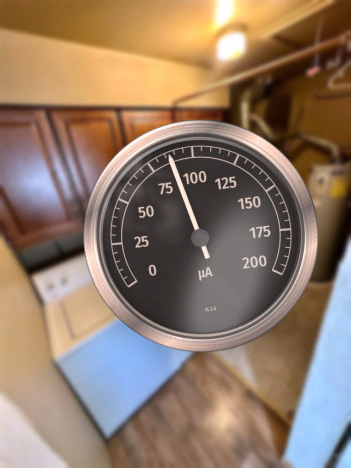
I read 87.5; µA
